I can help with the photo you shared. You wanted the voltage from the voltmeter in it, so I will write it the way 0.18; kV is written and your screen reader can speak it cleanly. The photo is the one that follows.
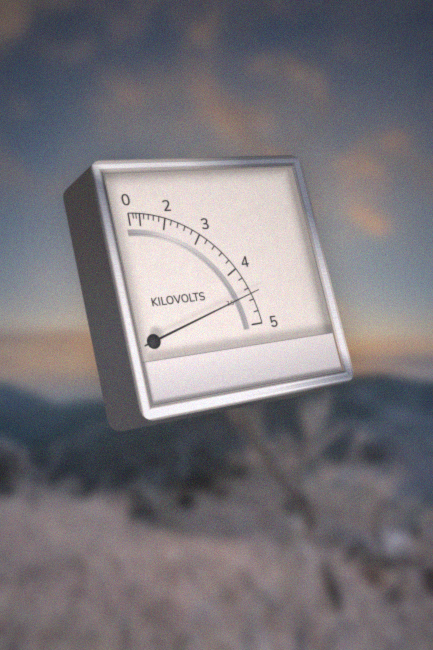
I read 4.5; kV
